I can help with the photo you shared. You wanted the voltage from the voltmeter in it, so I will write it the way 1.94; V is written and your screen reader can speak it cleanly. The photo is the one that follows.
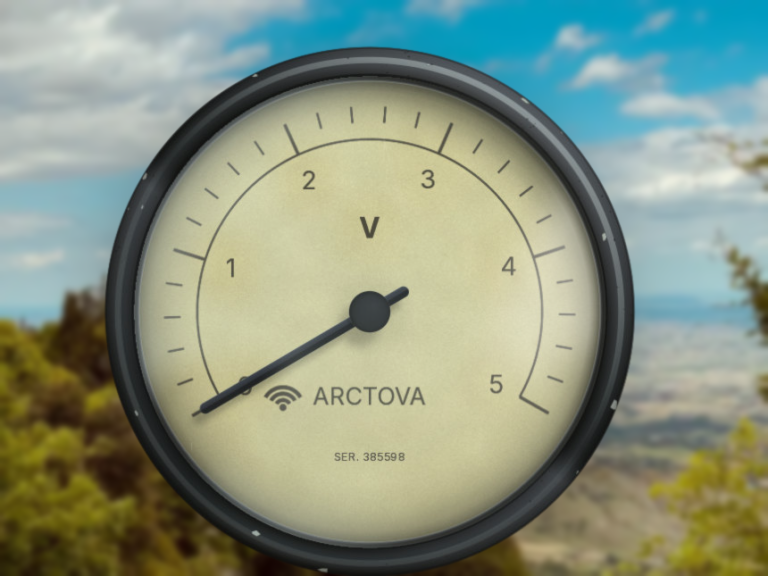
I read 0; V
